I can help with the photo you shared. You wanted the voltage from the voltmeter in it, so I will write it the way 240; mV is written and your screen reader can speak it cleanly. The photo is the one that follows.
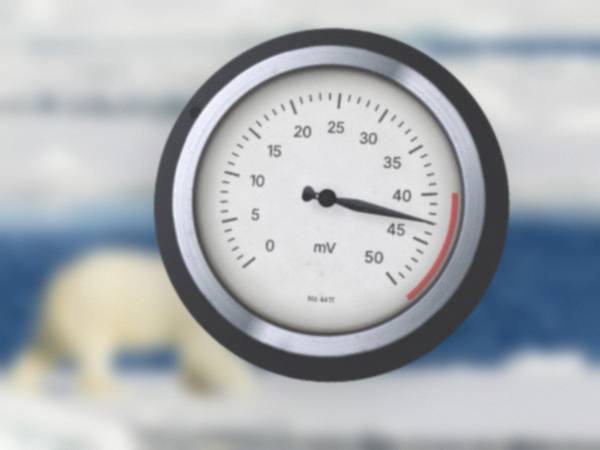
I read 43; mV
